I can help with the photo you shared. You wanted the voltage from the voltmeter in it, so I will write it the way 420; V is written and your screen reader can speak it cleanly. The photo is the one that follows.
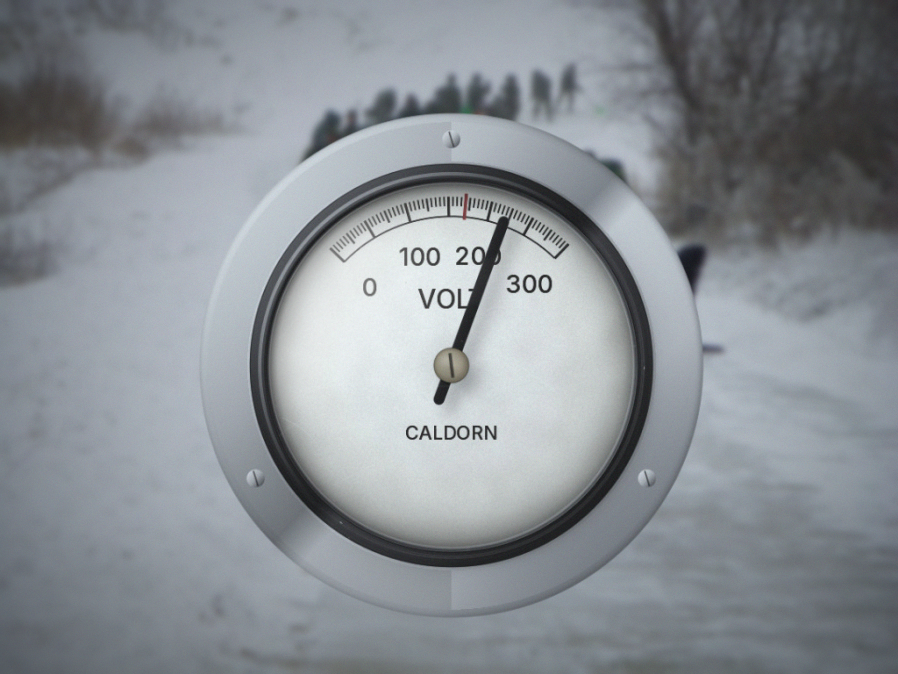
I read 220; V
